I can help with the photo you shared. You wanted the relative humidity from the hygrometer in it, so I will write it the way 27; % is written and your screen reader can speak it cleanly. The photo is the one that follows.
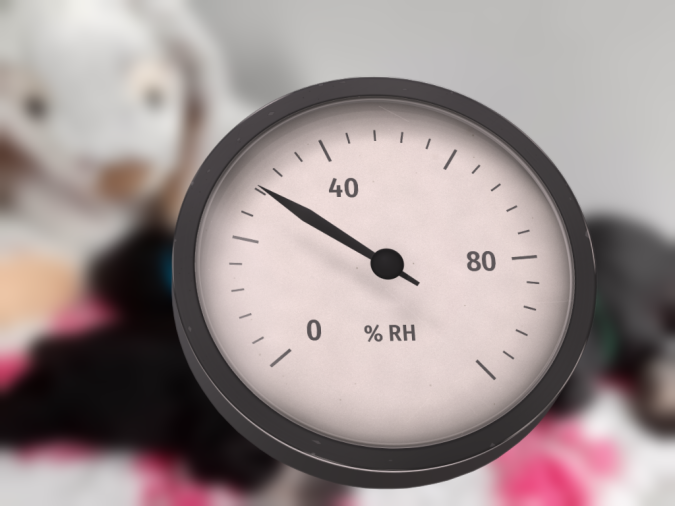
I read 28; %
